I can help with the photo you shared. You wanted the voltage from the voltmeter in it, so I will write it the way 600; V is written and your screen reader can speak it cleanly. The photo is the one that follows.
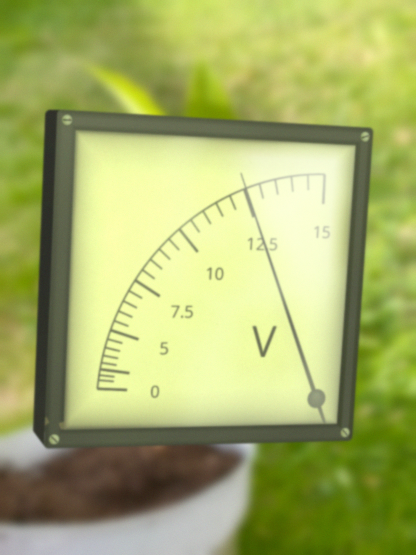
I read 12.5; V
